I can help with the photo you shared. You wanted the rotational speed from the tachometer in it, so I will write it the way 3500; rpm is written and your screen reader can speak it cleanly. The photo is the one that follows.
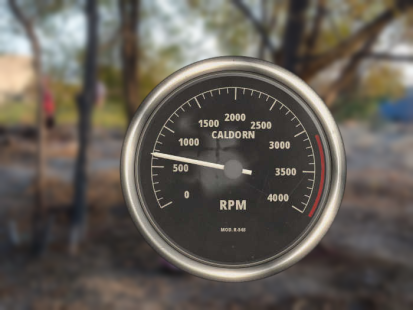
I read 650; rpm
